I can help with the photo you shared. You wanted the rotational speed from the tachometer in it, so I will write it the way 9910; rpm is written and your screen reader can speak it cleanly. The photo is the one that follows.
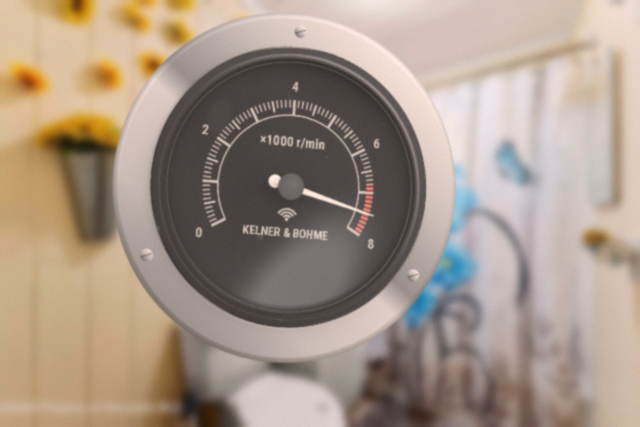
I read 7500; rpm
